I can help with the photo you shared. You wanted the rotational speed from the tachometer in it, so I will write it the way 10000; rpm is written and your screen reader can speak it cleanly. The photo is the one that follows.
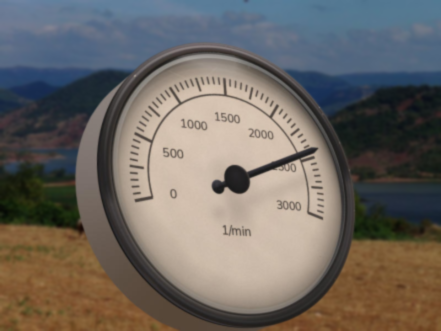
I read 2450; rpm
